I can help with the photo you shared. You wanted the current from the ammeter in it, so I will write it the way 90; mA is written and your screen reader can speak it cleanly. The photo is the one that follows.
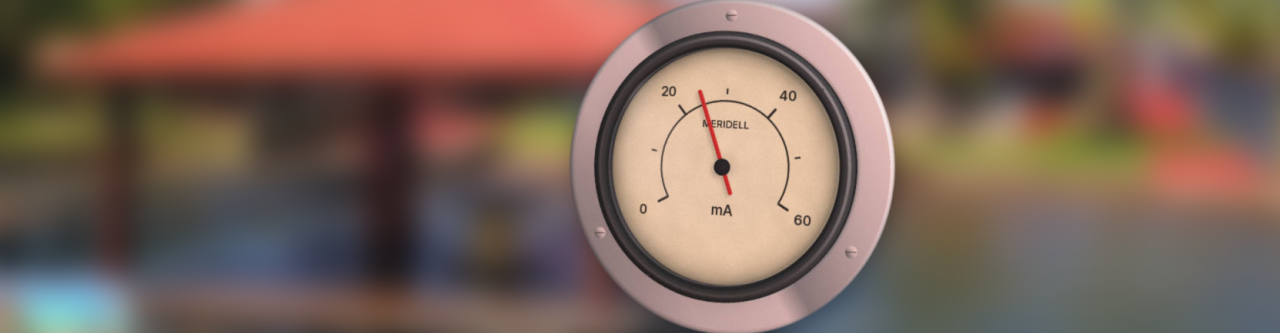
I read 25; mA
